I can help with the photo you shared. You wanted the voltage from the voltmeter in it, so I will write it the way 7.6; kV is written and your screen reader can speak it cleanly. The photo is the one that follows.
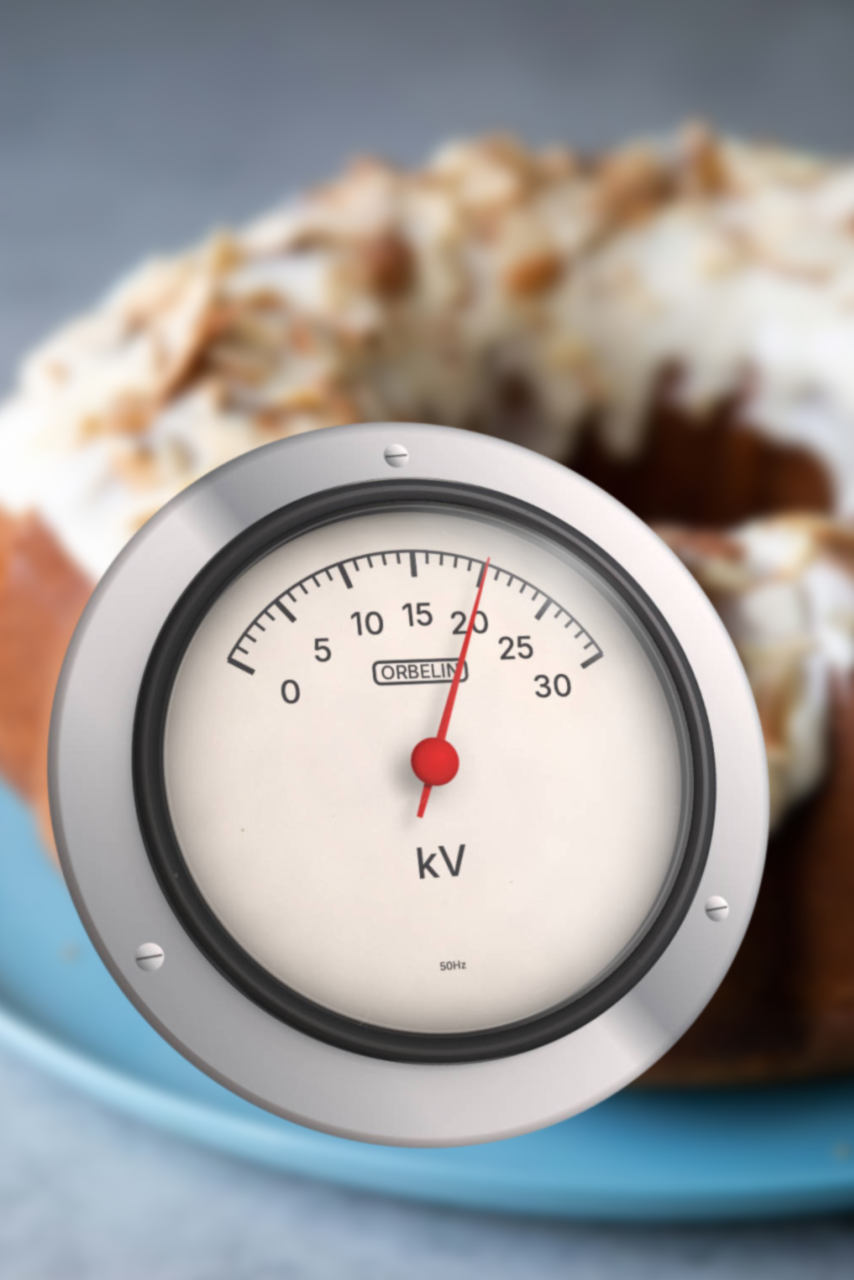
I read 20; kV
